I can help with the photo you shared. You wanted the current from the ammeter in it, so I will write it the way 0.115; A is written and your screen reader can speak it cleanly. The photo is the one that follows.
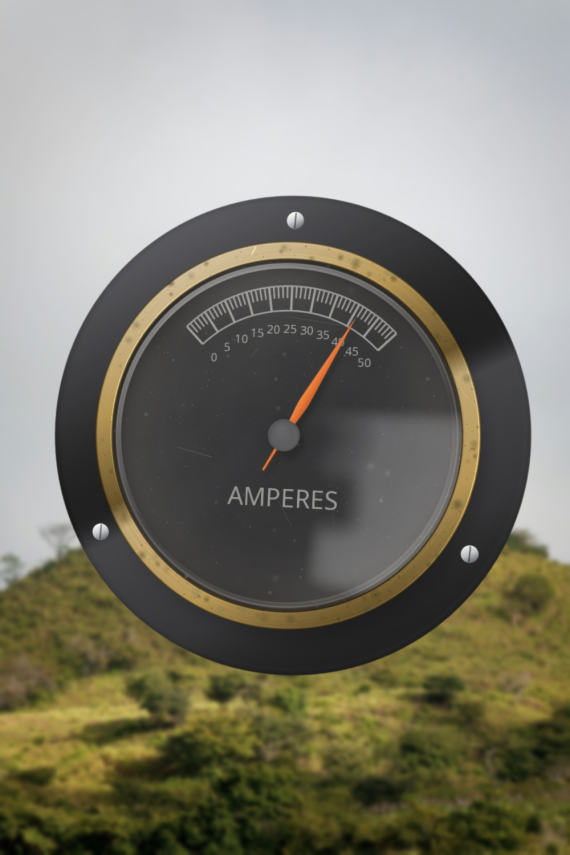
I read 41; A
